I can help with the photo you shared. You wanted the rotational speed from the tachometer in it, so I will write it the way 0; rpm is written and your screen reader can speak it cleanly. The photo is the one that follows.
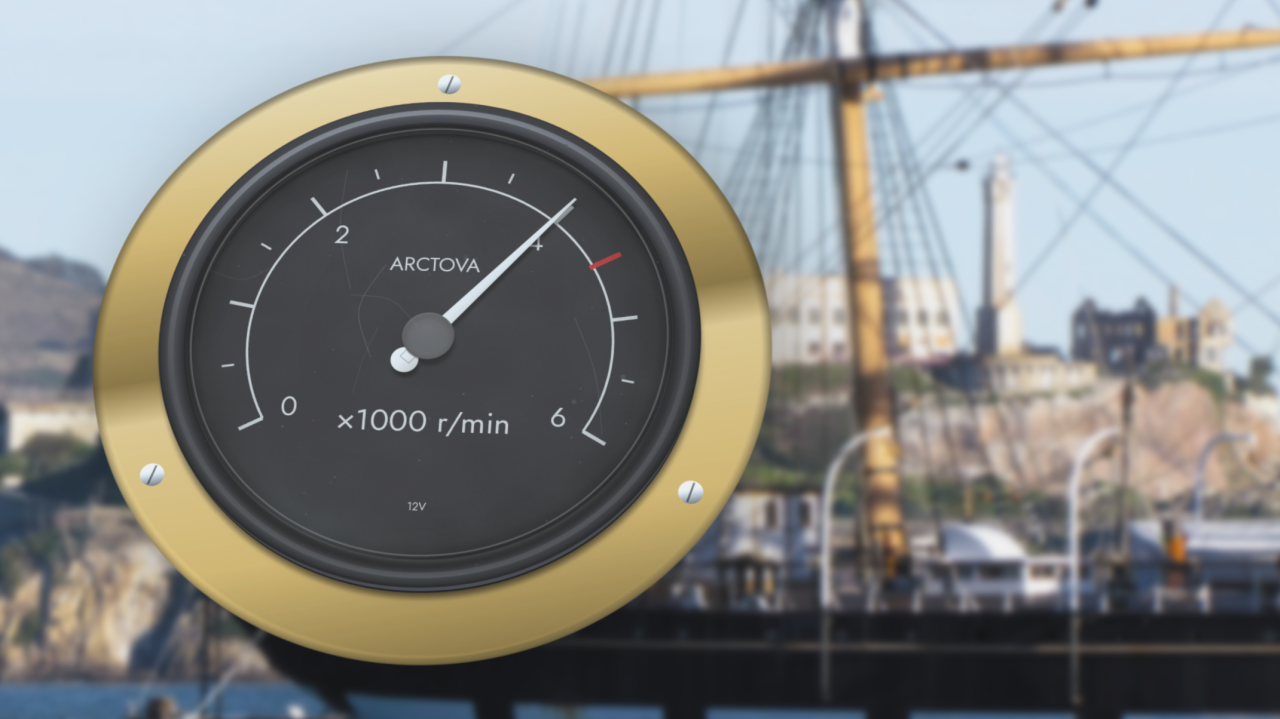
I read 4000; rpm
